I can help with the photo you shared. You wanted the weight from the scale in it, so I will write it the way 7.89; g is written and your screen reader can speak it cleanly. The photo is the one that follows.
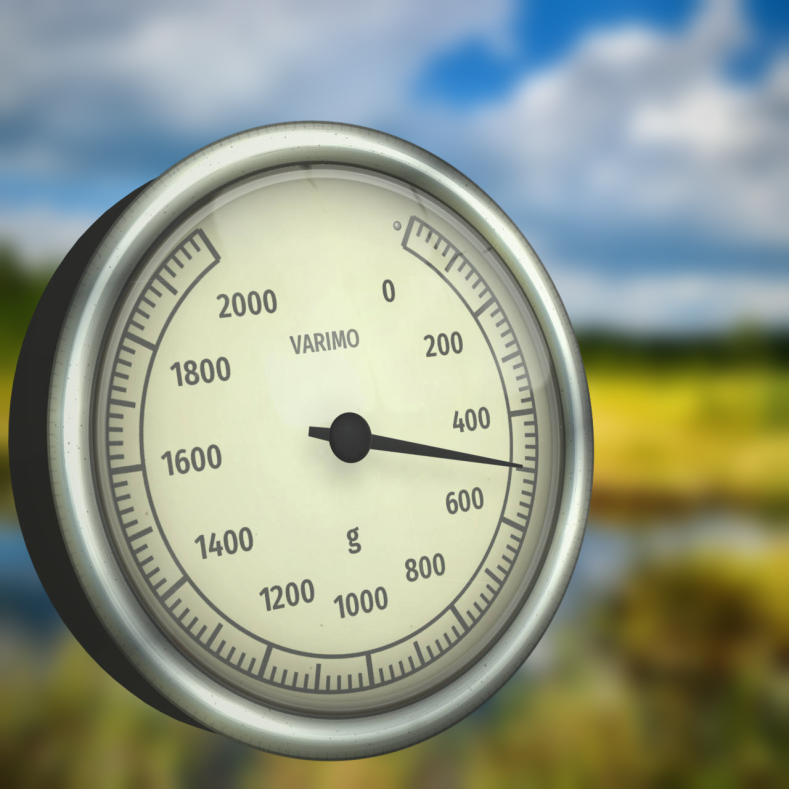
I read 500; g
